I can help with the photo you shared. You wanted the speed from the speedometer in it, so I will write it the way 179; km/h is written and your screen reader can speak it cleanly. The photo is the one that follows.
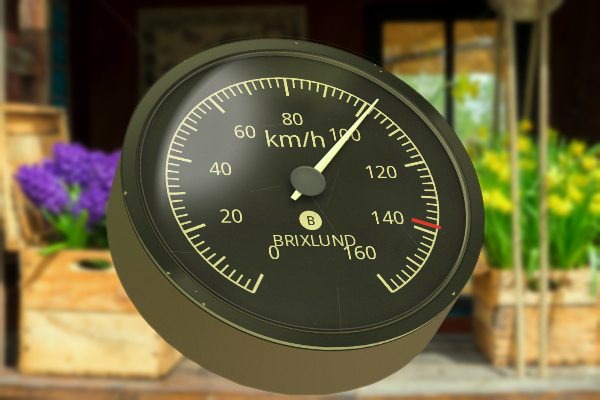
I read 102; km/h
